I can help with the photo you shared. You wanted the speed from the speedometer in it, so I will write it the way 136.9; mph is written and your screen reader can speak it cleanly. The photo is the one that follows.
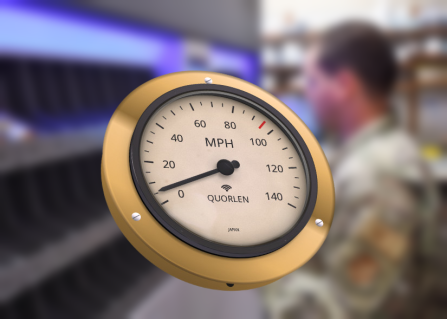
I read 5; mph
